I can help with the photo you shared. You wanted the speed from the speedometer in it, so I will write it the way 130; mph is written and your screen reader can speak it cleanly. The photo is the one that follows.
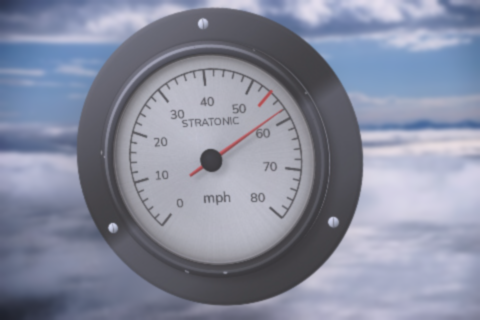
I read 58; mph
